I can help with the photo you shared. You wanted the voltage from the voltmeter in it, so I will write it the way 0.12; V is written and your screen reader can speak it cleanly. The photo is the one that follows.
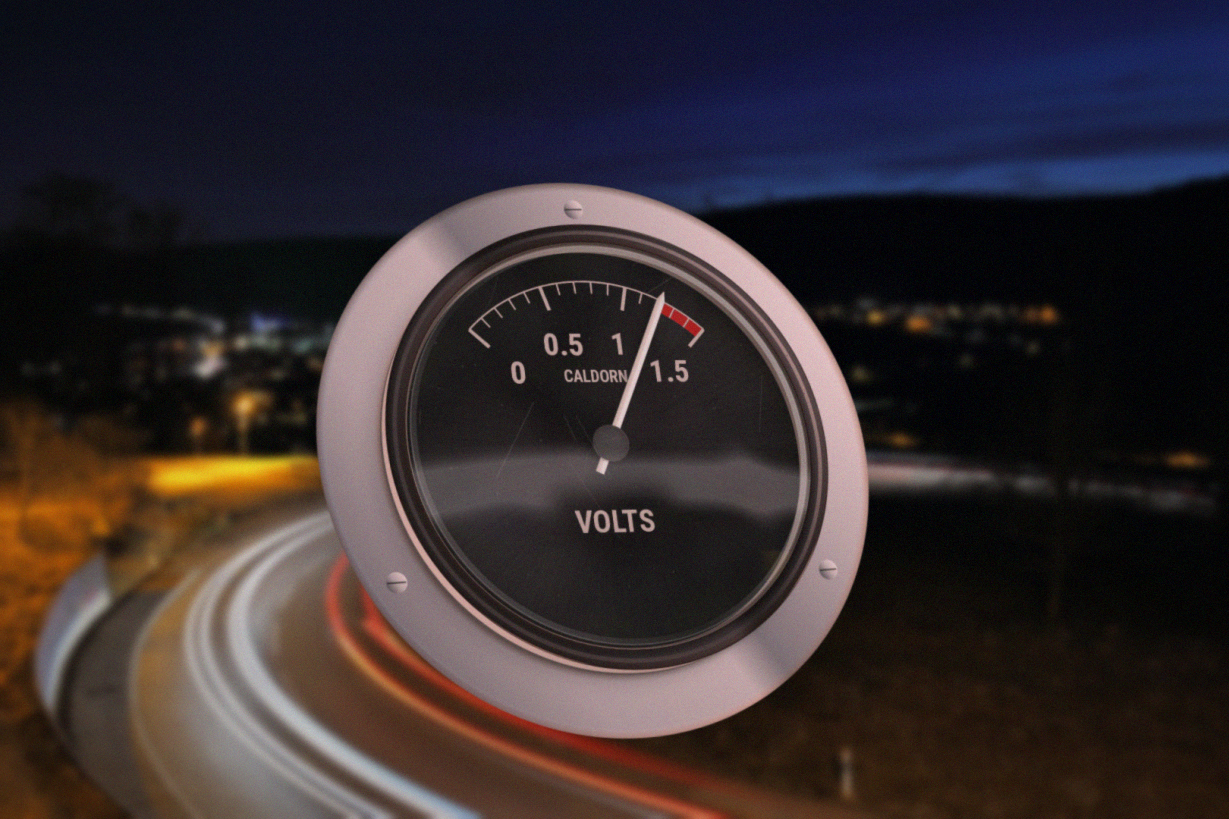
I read 1.2; V
